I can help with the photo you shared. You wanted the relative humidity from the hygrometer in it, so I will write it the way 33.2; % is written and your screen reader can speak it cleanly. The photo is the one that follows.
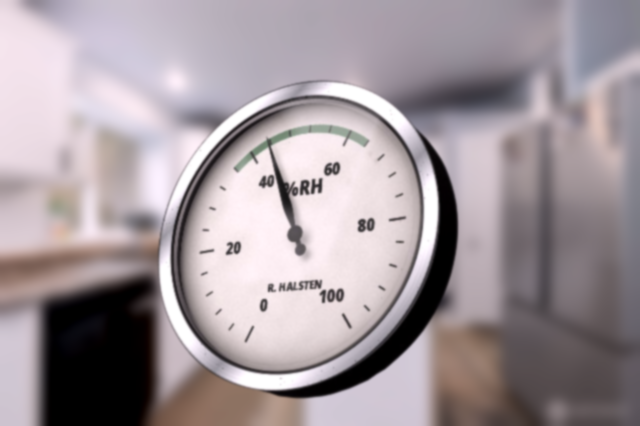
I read 44; %
